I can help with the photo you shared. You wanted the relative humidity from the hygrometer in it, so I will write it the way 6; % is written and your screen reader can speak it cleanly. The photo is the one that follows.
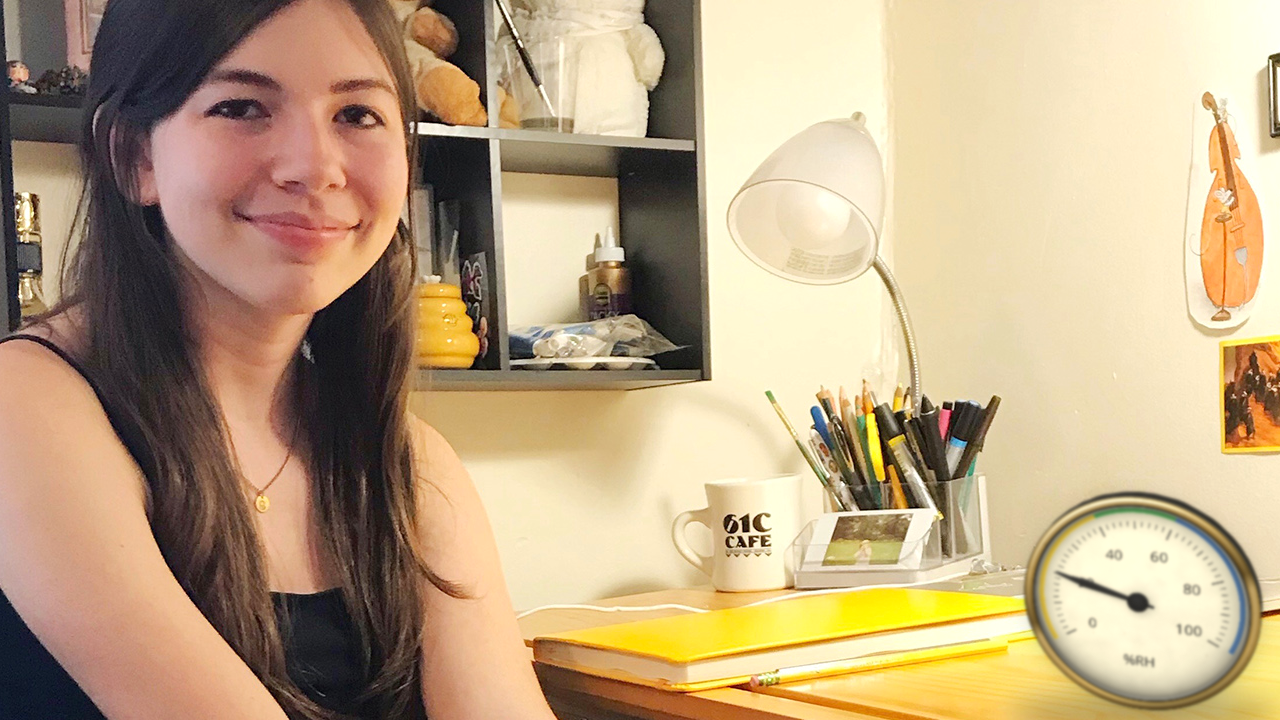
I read 20; %
